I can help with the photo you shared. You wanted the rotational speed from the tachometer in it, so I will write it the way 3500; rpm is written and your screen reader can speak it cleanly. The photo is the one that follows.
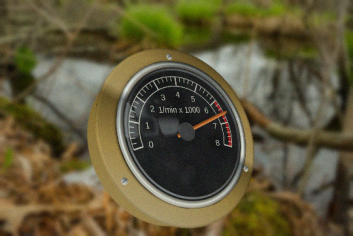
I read 6600; rpm
